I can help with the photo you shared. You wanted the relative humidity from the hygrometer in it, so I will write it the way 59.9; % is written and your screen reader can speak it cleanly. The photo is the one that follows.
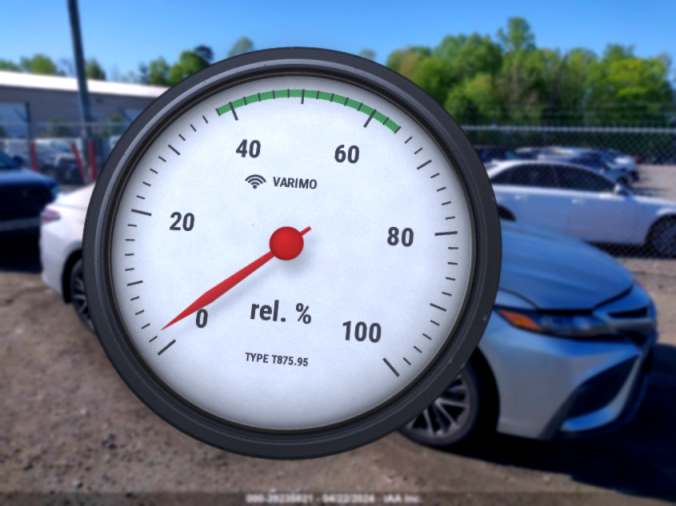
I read 2; %
